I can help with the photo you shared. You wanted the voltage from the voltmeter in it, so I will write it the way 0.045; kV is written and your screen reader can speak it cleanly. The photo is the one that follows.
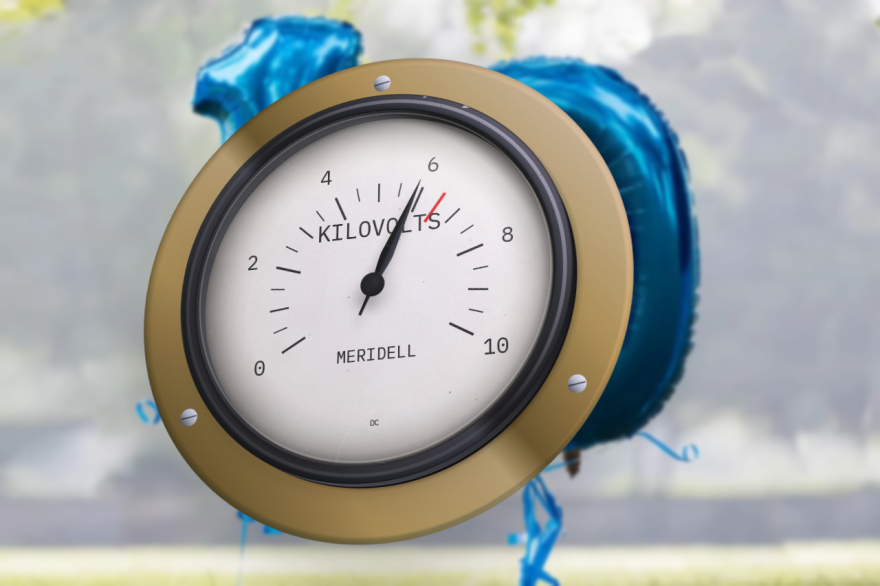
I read 6; kV
